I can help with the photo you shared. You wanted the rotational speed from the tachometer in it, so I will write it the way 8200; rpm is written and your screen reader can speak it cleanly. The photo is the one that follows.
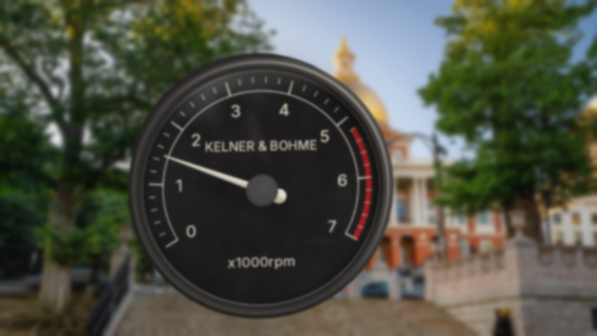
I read 1500; rpm
